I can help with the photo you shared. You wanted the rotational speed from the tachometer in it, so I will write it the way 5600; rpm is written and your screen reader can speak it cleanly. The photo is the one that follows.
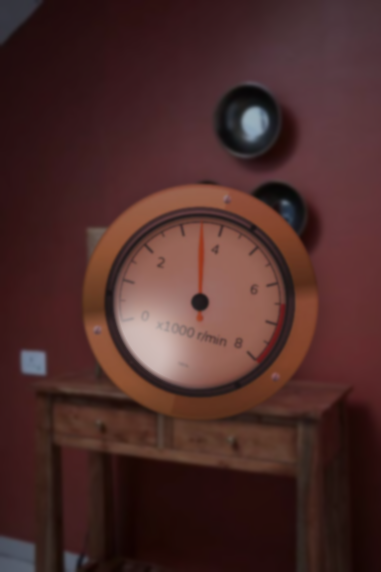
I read 3500; rpm
